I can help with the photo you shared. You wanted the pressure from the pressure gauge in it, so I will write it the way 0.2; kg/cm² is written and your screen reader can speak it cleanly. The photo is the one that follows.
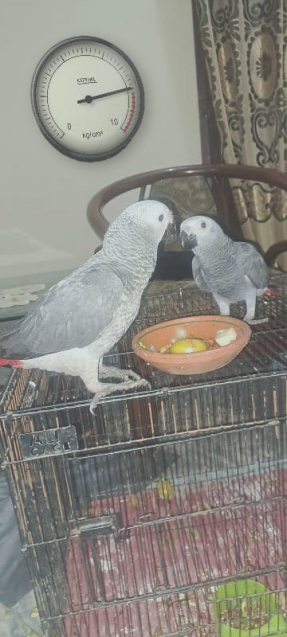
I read 8; kg/cm²
